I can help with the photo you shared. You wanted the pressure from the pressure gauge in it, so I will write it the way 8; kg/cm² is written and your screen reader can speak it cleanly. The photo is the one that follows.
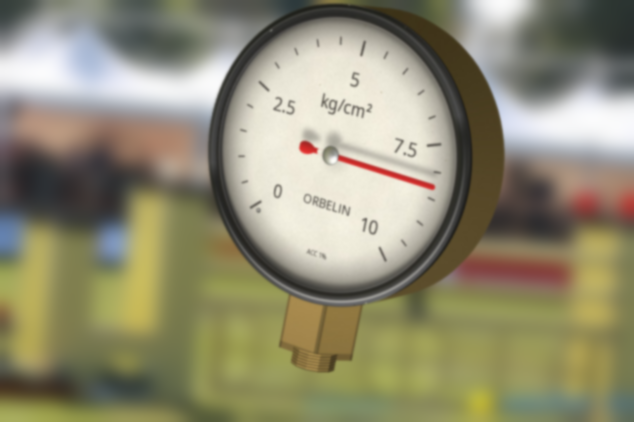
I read 8.25; kg/cm²
